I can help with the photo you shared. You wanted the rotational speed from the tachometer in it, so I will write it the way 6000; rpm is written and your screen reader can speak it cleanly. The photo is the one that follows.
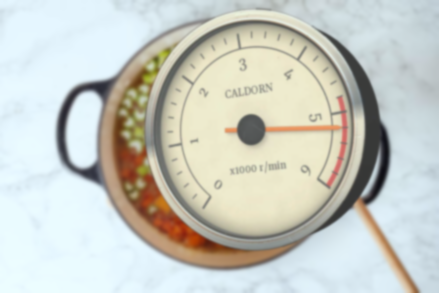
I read 5200; rpm
